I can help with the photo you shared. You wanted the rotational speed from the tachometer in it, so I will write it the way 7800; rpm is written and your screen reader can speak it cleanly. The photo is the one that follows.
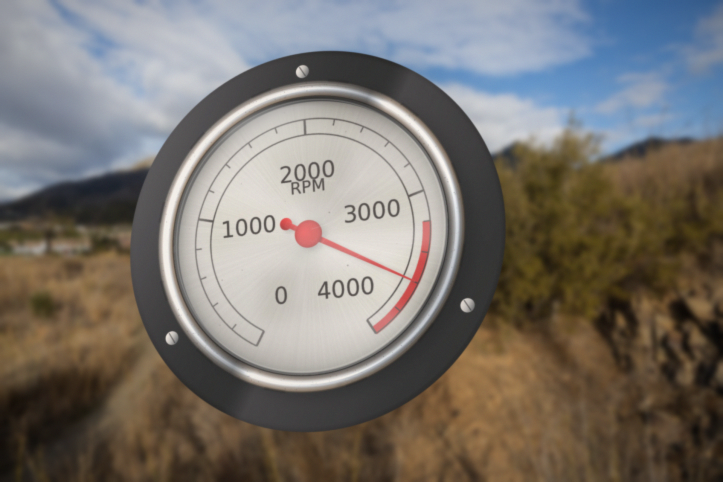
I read 3600; rpm
